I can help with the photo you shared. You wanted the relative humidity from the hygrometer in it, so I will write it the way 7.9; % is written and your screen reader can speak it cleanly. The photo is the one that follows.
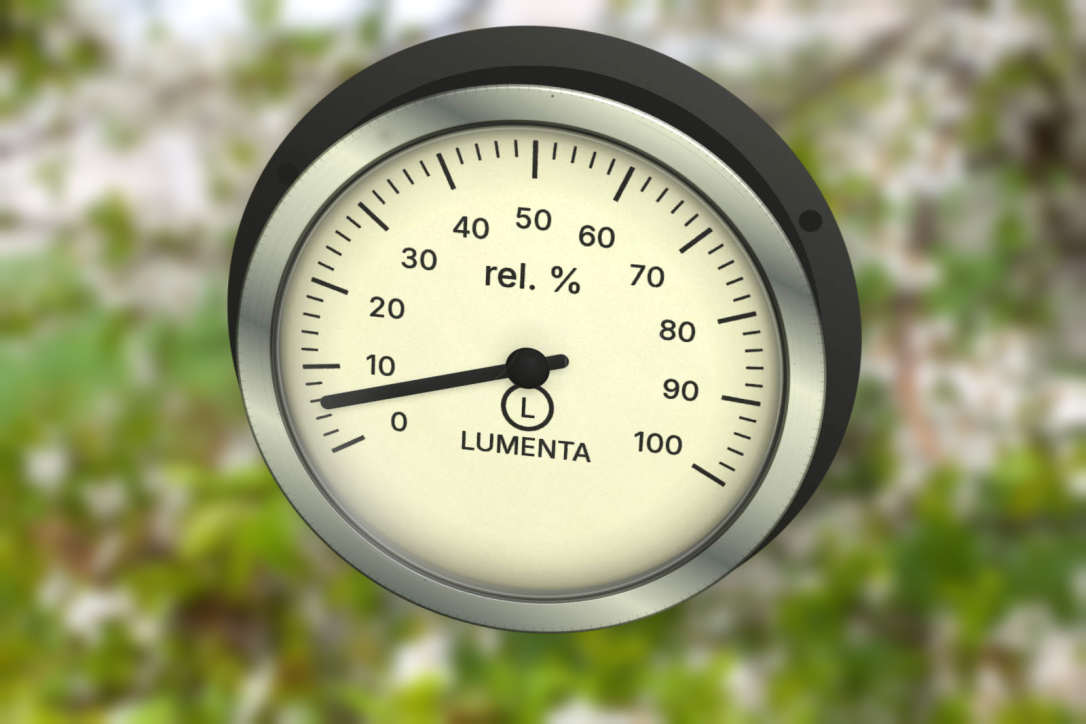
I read 6; %
